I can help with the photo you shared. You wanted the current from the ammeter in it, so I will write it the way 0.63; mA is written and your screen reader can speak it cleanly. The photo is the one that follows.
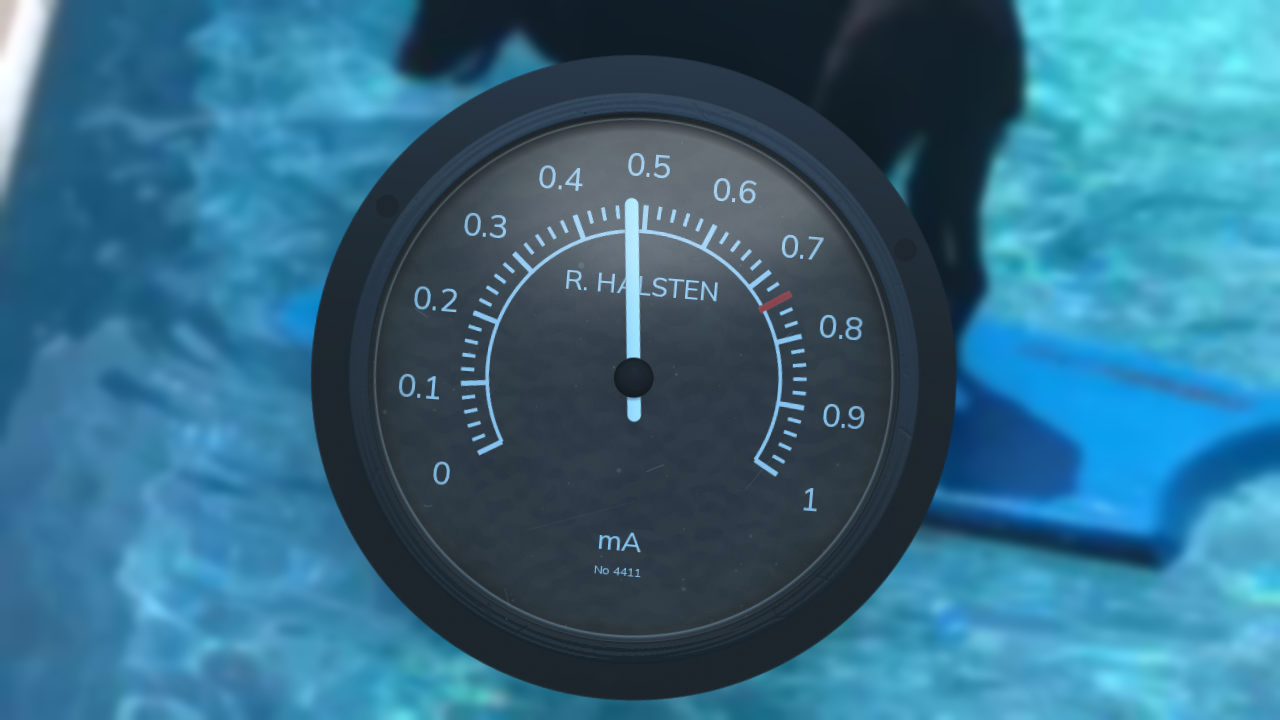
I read 0.48; mA
